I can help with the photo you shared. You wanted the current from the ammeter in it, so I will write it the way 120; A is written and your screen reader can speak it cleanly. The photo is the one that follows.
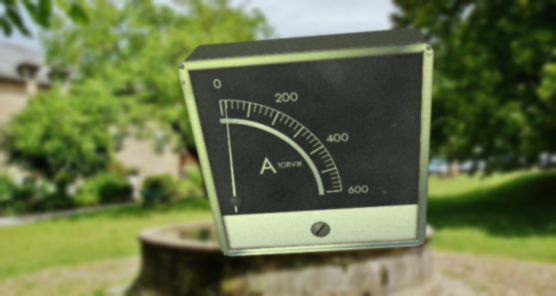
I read 20; A
